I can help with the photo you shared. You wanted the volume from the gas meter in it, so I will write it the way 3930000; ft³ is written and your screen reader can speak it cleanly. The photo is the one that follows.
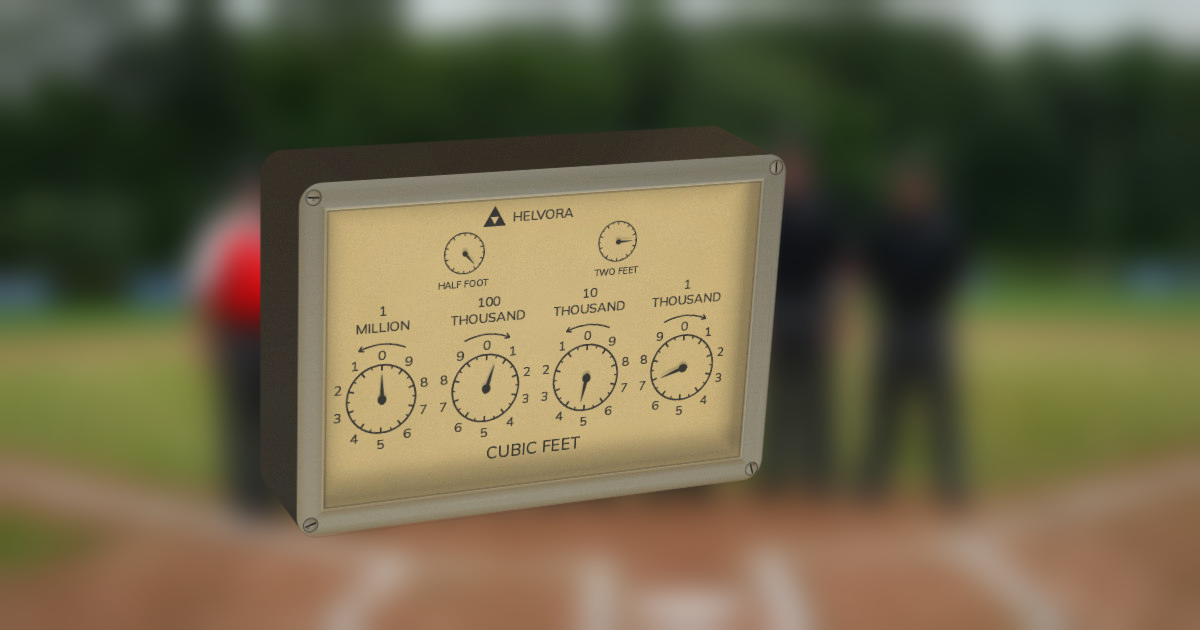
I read 4700; ft³
